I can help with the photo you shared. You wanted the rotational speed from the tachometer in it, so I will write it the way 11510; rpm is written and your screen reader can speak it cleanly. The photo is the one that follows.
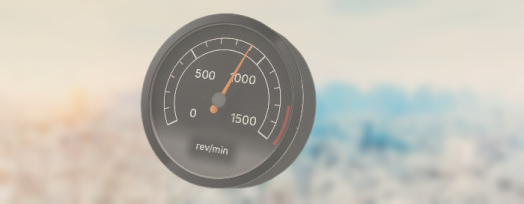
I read 900; rpm
